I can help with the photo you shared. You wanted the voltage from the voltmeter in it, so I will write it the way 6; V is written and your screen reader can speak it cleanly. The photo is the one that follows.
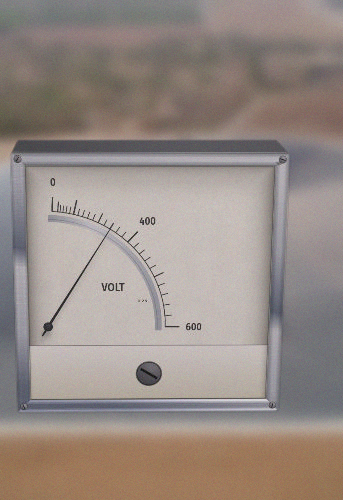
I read 340; V
